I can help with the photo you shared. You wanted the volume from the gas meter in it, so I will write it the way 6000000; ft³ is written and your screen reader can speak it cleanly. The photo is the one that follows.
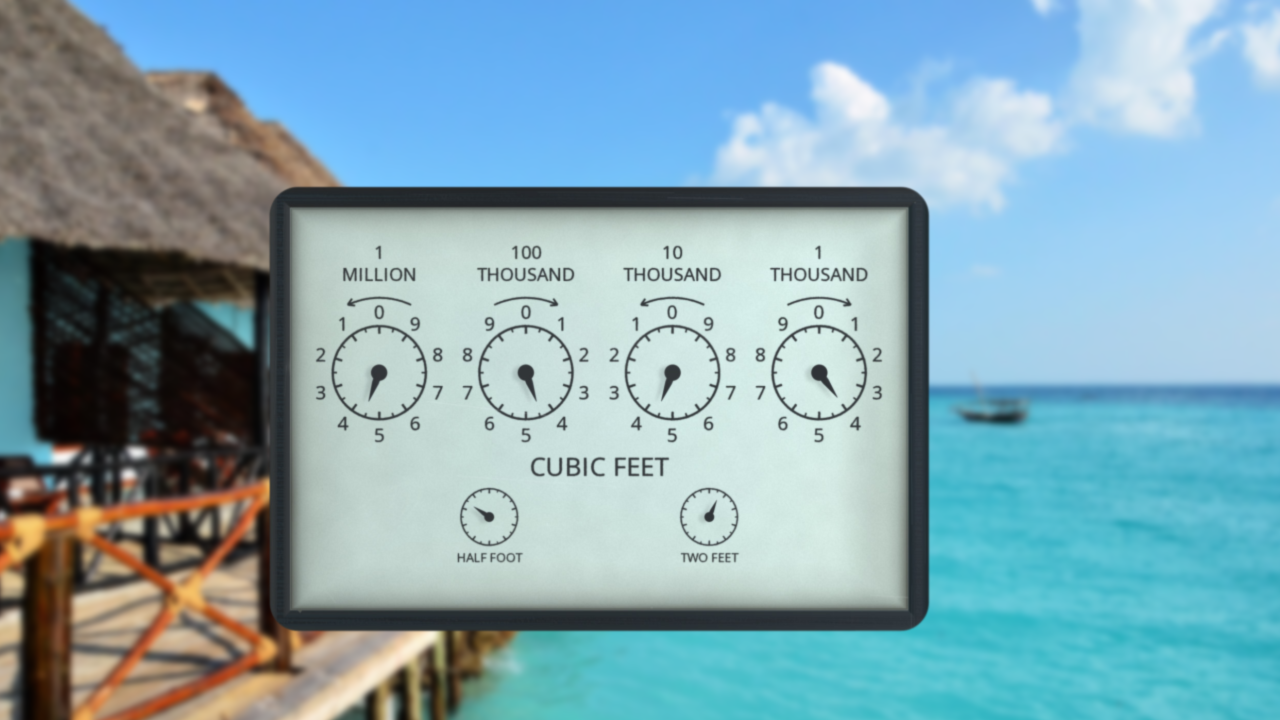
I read 444400; ft³
